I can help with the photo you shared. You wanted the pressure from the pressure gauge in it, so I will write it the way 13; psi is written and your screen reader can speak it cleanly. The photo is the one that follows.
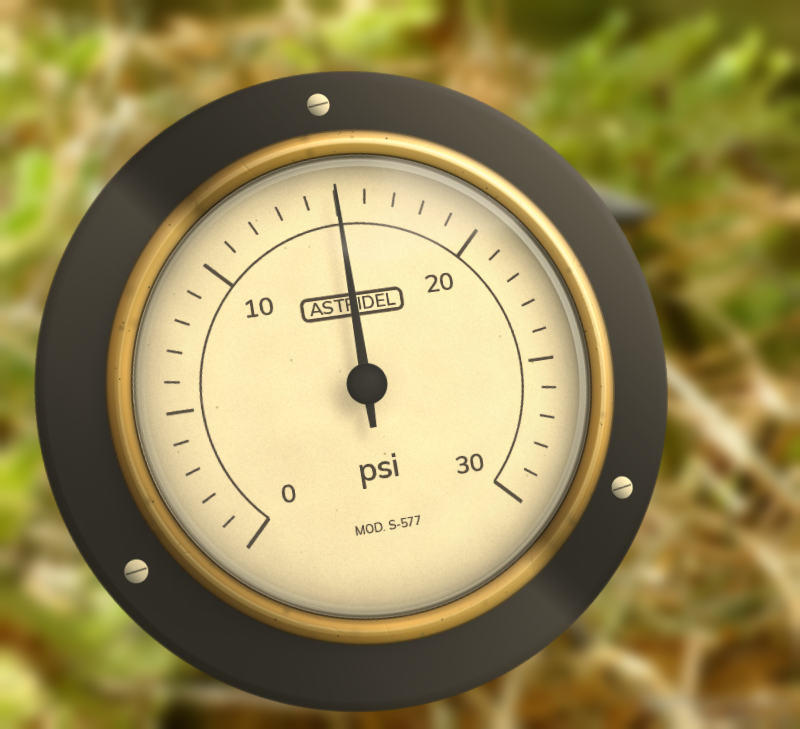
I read 15; psi
